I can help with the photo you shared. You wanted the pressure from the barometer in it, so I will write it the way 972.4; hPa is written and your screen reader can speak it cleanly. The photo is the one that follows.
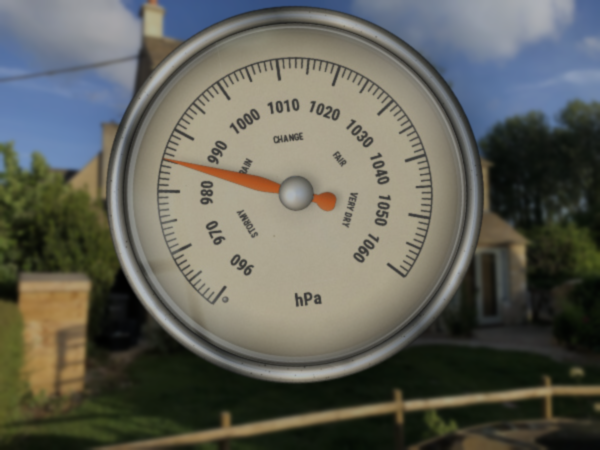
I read 985; hPa
